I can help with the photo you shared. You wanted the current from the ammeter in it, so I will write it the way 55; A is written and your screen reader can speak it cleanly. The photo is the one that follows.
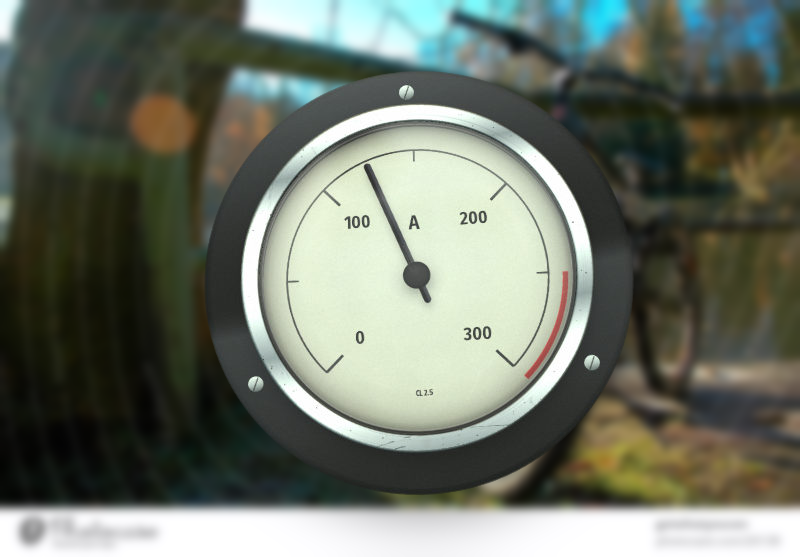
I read 125; A
